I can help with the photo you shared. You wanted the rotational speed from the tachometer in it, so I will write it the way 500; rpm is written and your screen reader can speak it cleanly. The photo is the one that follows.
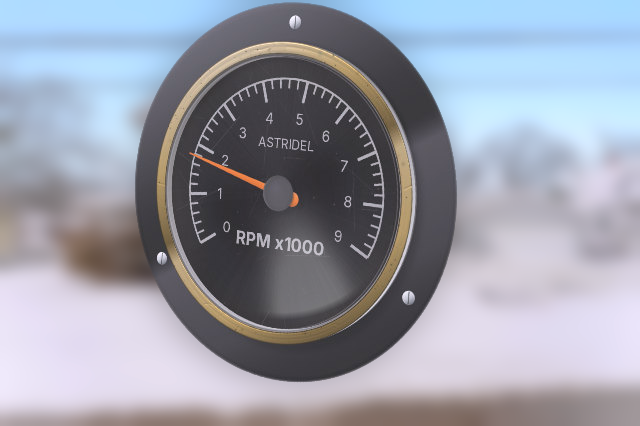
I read 1800; rpm
